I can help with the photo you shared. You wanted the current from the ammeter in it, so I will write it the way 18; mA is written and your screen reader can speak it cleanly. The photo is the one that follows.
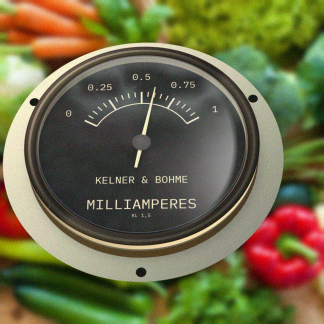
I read 0.6; mA
